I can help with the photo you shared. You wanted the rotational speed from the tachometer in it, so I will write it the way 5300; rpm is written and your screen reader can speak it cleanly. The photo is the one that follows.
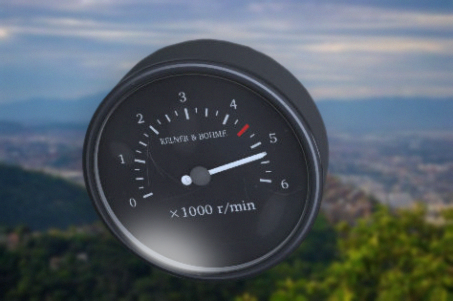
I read 5250; rpm
